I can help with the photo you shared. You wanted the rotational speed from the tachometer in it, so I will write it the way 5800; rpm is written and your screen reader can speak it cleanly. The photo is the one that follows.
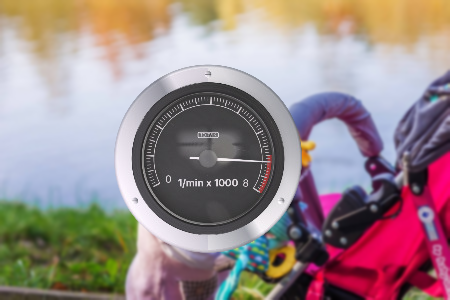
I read 7000; rpm
